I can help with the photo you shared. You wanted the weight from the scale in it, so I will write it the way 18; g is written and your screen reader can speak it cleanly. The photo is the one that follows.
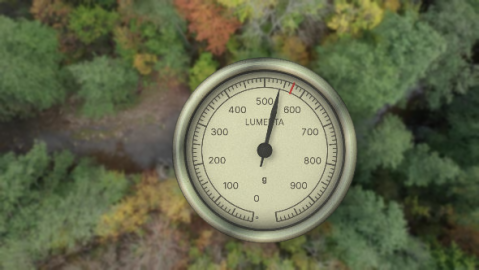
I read 540; g
